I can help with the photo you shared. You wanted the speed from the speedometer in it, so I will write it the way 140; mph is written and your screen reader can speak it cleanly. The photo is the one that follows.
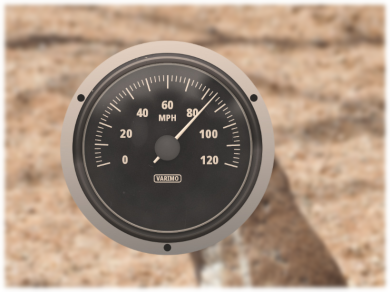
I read 84; mph
